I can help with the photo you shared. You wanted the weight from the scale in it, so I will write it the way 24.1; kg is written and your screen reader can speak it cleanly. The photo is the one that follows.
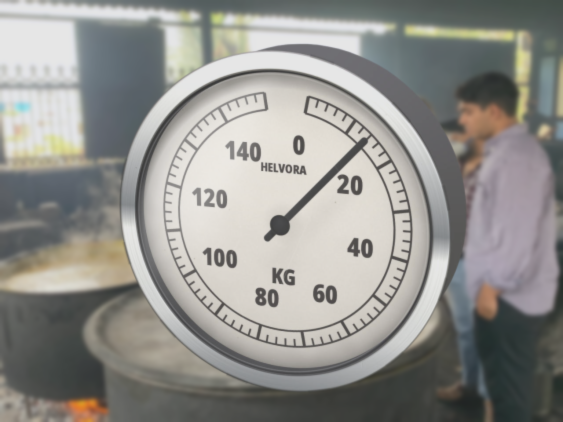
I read 14; kg
